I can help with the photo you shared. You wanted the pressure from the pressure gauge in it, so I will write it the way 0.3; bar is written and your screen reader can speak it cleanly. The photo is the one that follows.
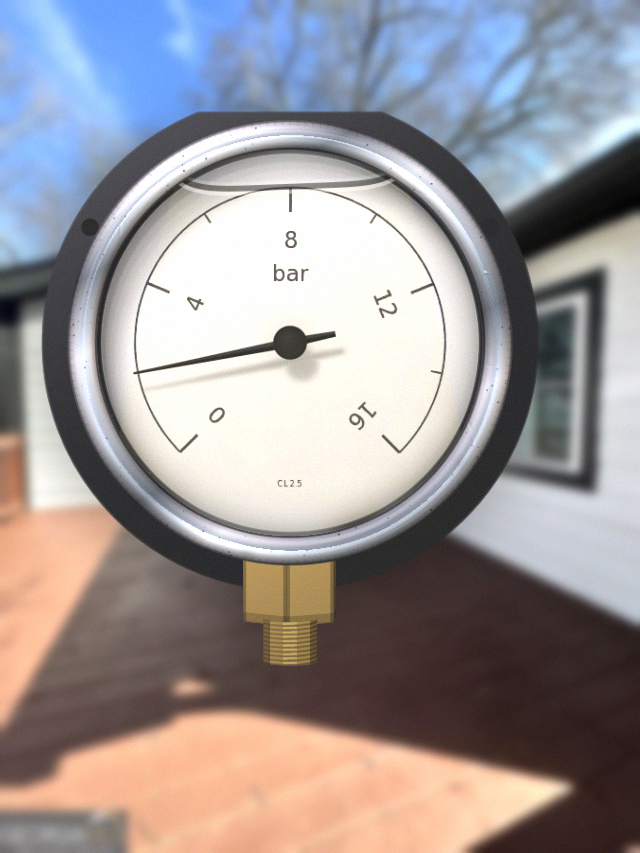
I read 2; bar
